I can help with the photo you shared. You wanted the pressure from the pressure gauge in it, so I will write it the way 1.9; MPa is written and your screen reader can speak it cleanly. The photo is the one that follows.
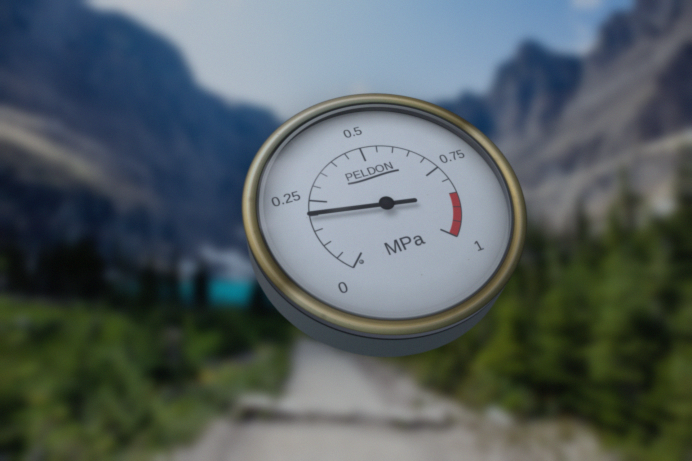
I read 0.2; MPa
